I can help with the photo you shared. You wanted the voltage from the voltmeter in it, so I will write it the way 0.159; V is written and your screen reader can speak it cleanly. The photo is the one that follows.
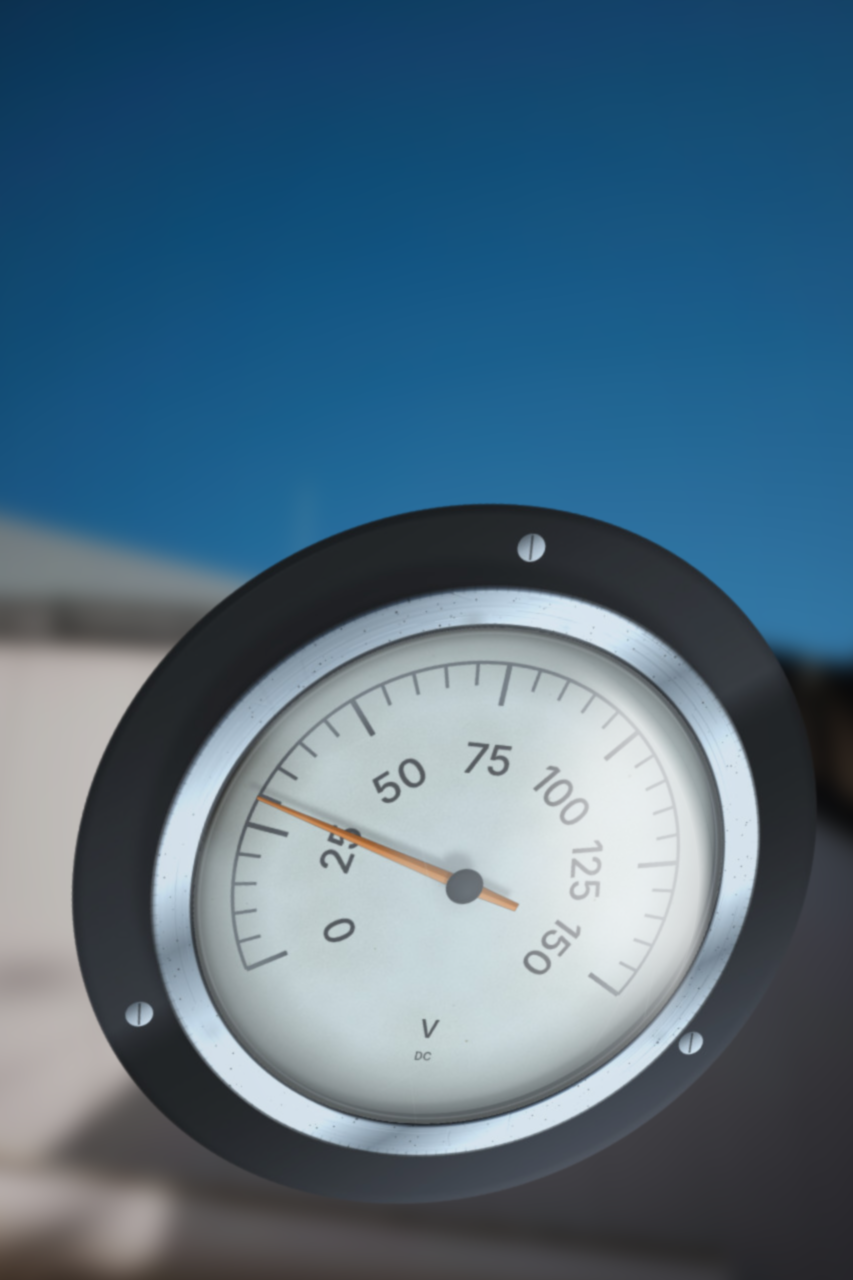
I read 30; V
